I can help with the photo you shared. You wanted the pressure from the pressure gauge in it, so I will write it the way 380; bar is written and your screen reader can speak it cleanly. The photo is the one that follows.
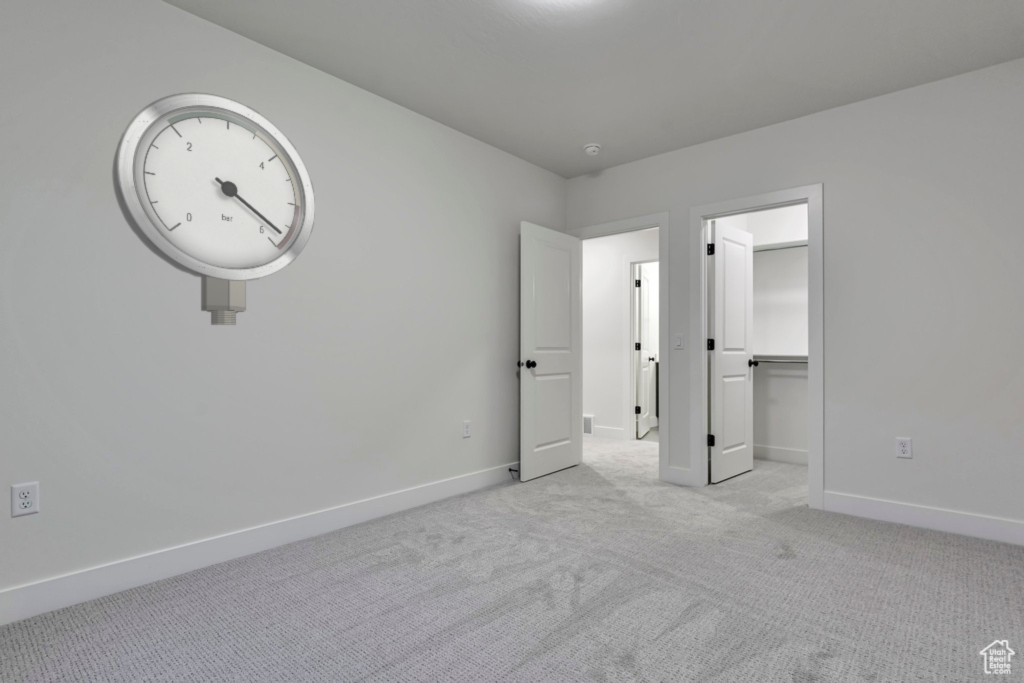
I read 5.75; bar
